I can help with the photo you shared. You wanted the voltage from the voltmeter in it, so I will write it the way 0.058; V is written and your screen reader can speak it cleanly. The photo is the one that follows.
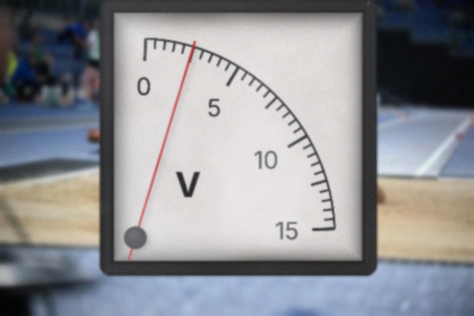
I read 2.5; V
